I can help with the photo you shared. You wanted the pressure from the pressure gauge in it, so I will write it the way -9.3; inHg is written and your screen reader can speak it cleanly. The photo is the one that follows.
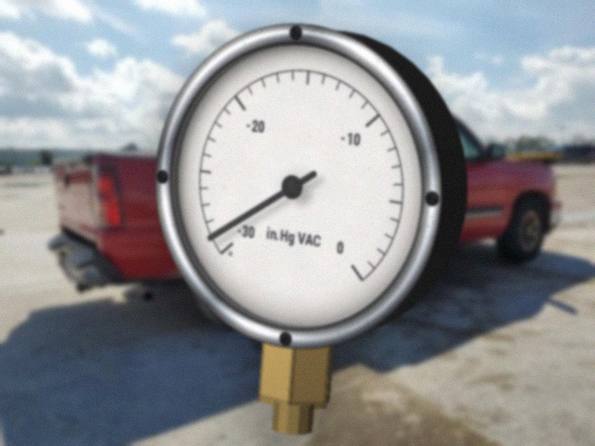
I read -29; inHg
